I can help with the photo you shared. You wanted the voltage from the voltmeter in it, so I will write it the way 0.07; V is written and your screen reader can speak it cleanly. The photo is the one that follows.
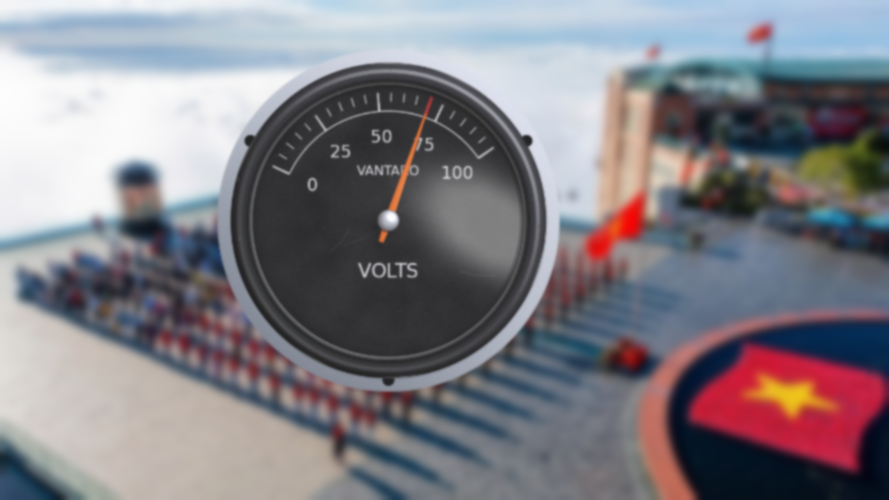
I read 70; V
